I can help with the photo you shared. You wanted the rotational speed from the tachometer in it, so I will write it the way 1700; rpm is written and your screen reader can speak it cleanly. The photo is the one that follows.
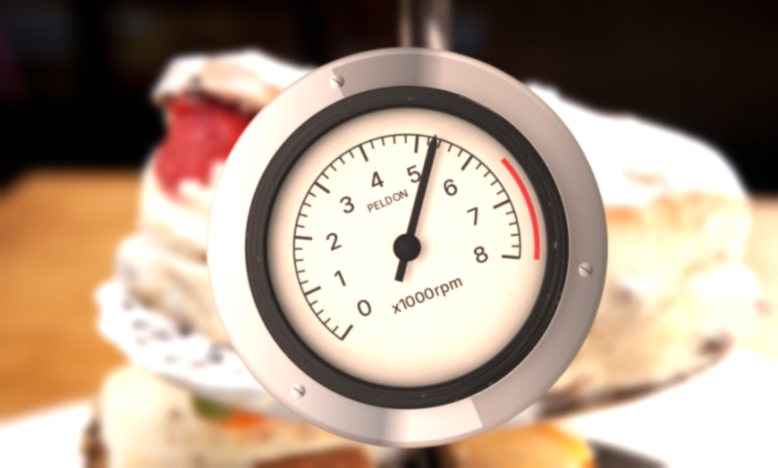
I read 5300; rpm
